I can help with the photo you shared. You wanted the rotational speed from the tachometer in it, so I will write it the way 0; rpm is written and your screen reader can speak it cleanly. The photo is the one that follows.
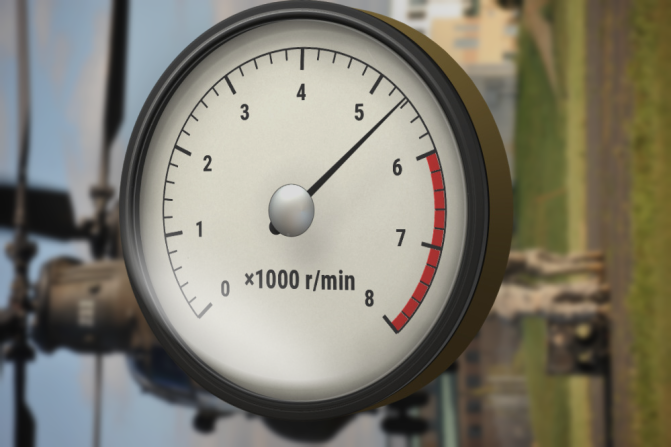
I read 5400; rpm
